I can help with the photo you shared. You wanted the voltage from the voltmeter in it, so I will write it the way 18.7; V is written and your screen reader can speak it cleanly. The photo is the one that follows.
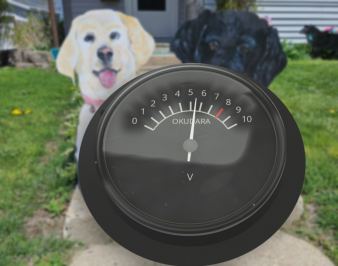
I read 5.5; V
